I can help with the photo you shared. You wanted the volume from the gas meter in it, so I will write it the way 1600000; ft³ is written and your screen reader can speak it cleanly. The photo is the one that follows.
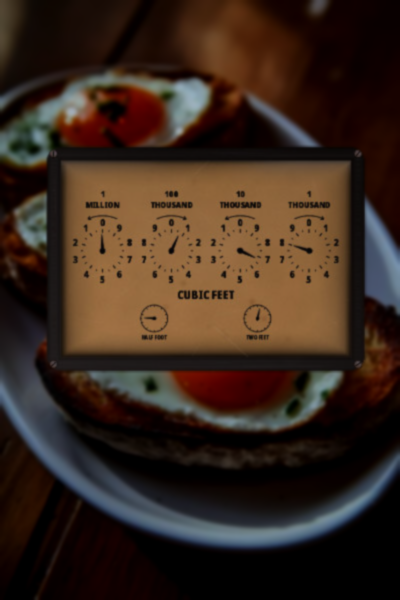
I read 6800; ft³
